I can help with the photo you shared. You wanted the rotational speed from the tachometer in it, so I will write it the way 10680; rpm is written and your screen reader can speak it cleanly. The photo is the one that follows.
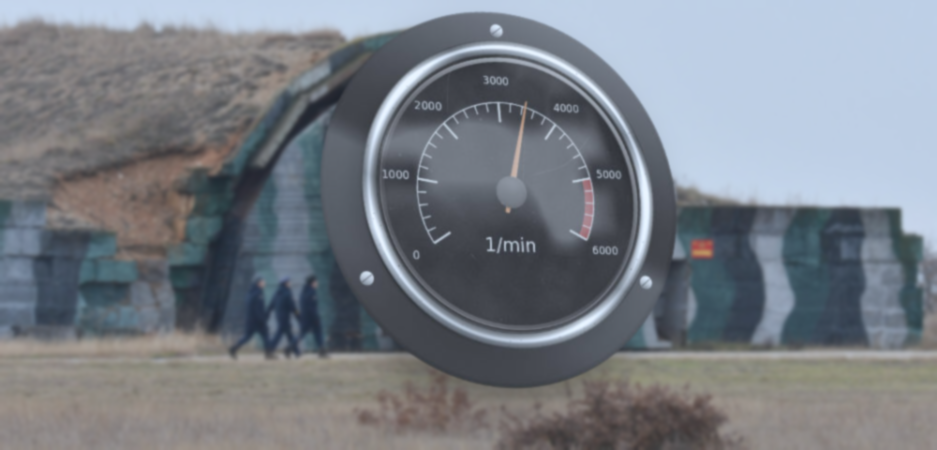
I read 3400; rpm
